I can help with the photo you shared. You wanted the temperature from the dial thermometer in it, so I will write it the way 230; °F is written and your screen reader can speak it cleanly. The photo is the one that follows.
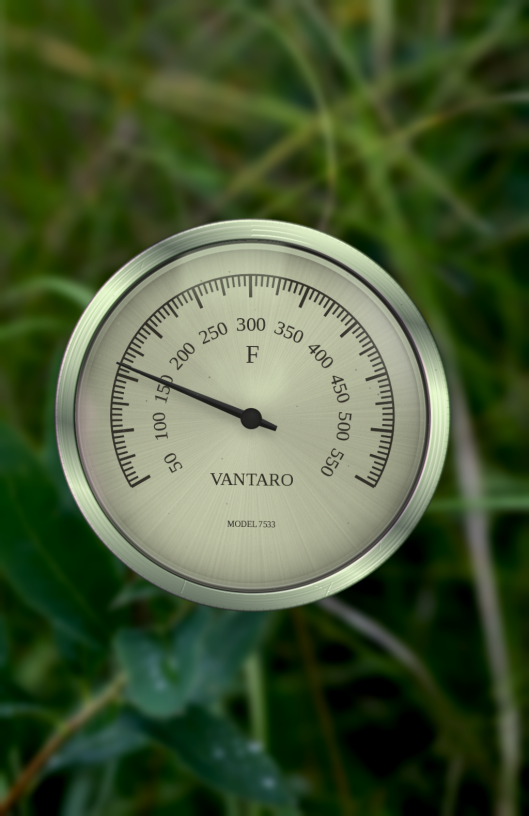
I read 160; °F
